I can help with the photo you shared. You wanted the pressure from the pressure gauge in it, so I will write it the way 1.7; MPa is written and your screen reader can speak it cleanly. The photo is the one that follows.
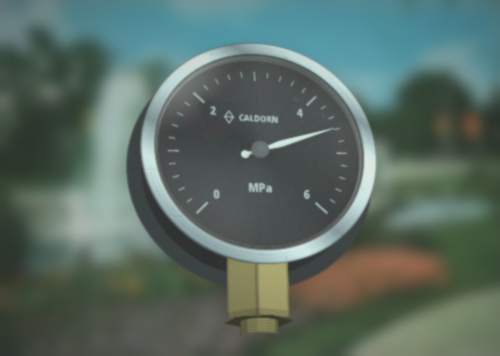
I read 4.6; MPa
